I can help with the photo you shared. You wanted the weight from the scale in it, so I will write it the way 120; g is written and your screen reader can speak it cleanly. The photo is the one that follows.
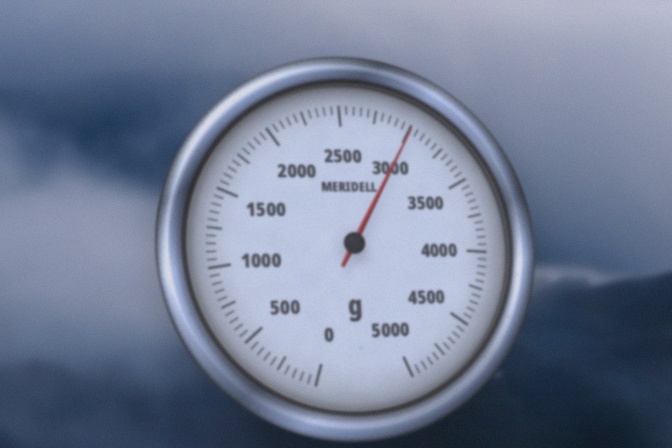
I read 3000; g
